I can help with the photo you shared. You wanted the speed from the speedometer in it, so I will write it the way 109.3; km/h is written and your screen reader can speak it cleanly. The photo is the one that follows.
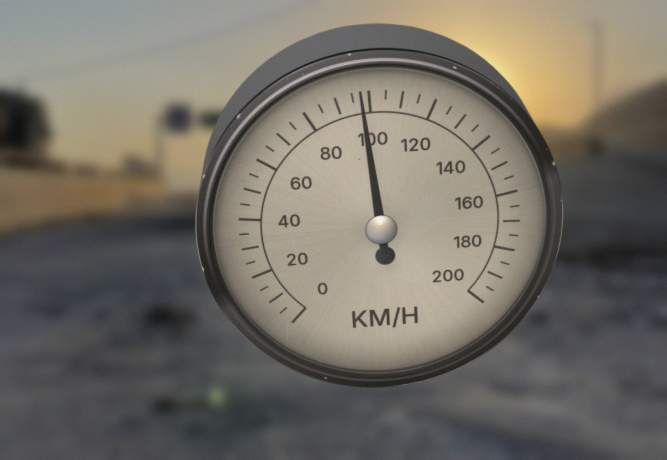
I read 97.5; km/h
